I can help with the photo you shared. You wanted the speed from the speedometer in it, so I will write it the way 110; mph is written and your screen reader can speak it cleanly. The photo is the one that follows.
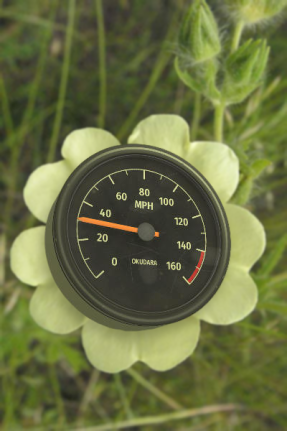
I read 30; mph
